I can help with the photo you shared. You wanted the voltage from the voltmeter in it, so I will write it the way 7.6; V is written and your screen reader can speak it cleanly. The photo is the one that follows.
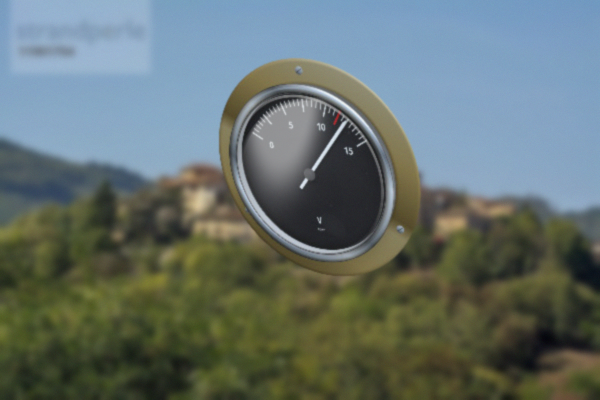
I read 12.5; V
